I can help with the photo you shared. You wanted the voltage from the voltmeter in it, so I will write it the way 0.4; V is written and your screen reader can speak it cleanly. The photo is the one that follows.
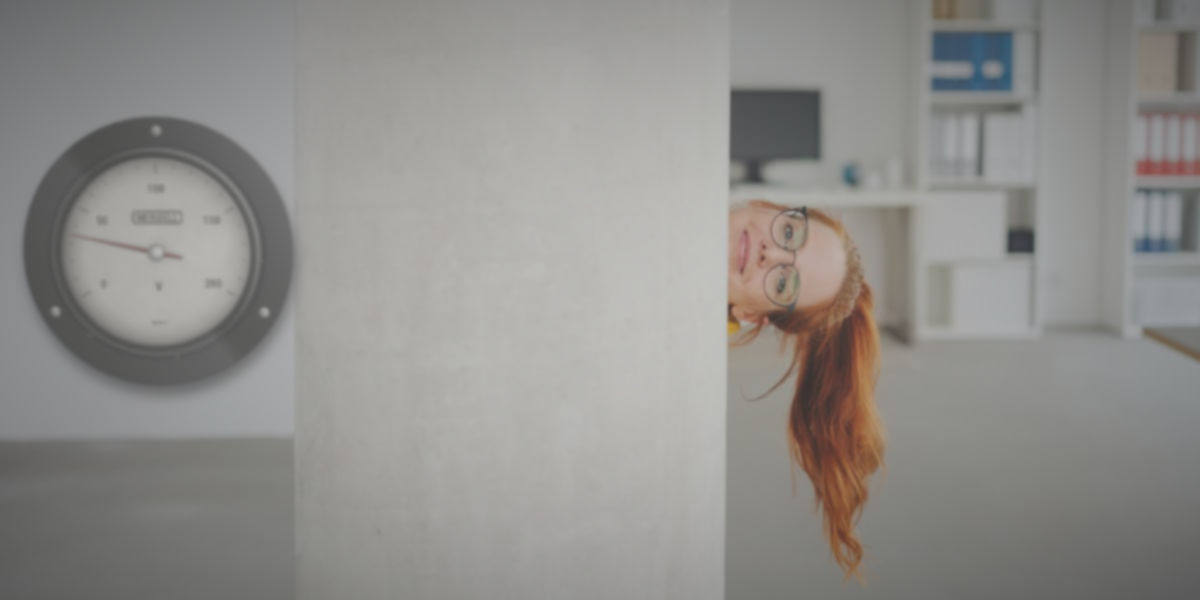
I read 35; V
